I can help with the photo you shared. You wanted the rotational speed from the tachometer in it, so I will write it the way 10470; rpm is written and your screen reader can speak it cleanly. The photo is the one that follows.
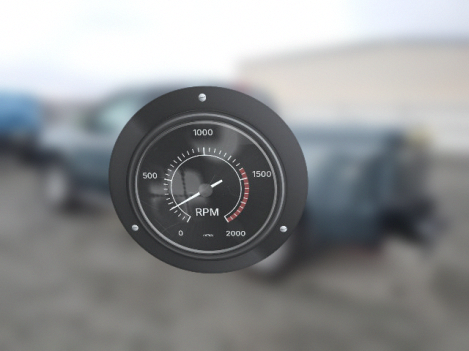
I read 200; rpm
